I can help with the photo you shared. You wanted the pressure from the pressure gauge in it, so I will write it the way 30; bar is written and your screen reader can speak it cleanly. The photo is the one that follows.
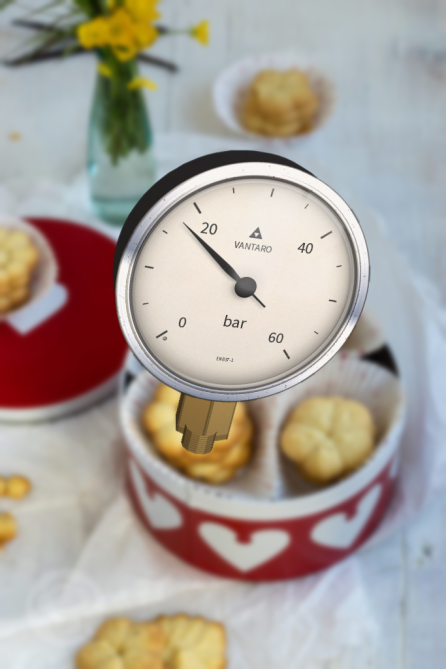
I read 17.5; bar
